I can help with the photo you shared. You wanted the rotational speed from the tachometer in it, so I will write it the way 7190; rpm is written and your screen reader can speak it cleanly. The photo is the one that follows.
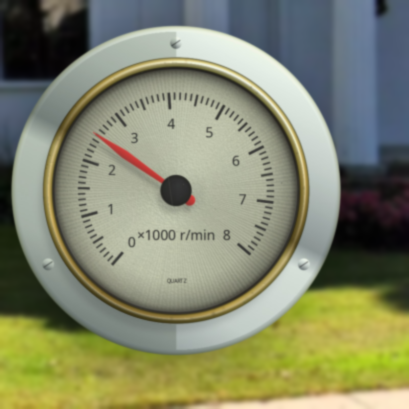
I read 2500; rpm
